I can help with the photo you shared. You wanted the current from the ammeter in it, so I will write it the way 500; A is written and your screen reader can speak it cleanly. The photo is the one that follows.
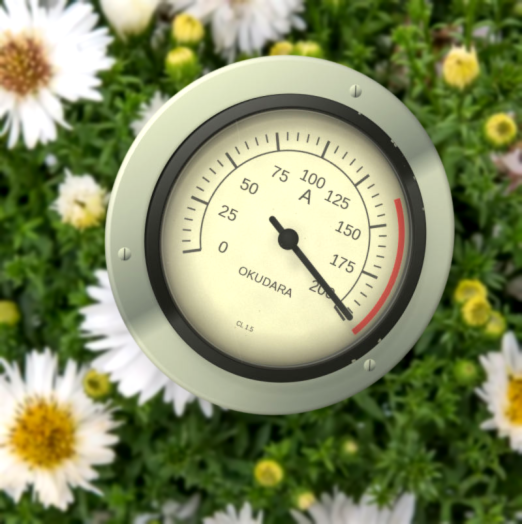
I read 197.5; A
